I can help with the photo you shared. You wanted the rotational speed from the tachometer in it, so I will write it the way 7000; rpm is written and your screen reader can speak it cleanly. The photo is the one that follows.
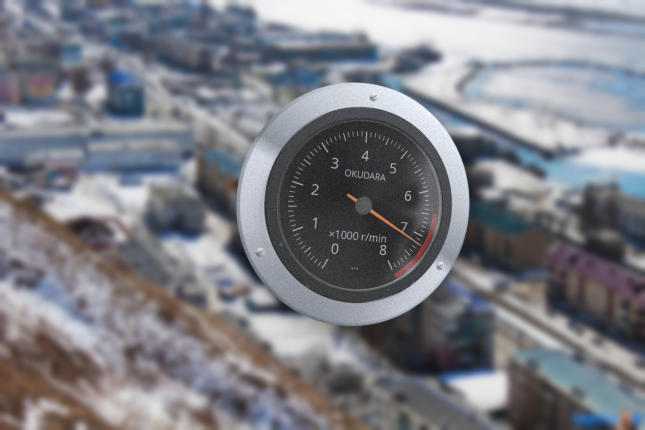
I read 7200; rpm
